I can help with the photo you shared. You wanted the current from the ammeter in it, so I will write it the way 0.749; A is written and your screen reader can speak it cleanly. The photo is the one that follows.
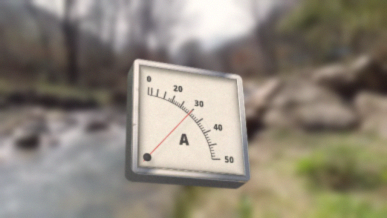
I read 30; A
